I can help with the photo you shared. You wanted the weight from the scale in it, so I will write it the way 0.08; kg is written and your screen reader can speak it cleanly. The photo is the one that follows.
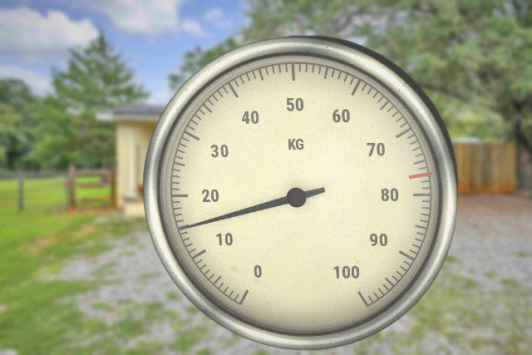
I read 15; kg
